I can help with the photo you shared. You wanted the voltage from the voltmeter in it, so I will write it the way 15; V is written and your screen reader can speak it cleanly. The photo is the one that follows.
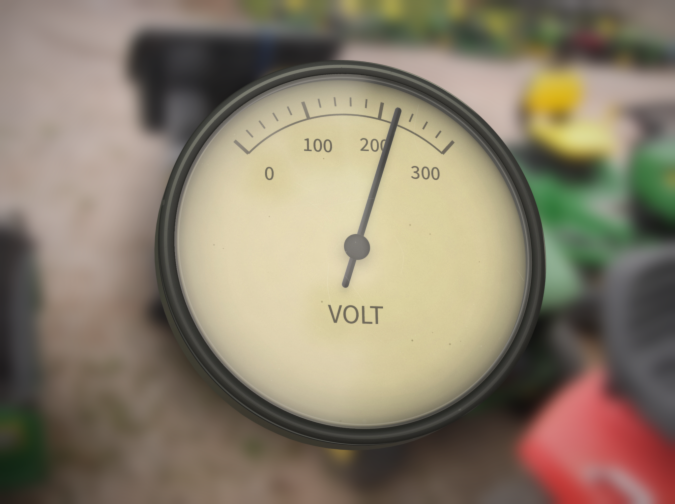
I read 220; V
